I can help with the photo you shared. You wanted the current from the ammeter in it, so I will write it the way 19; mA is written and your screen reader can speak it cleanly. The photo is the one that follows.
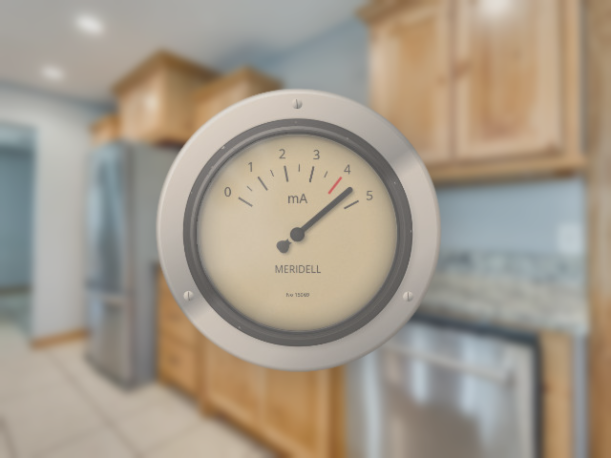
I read 4.5; mA
